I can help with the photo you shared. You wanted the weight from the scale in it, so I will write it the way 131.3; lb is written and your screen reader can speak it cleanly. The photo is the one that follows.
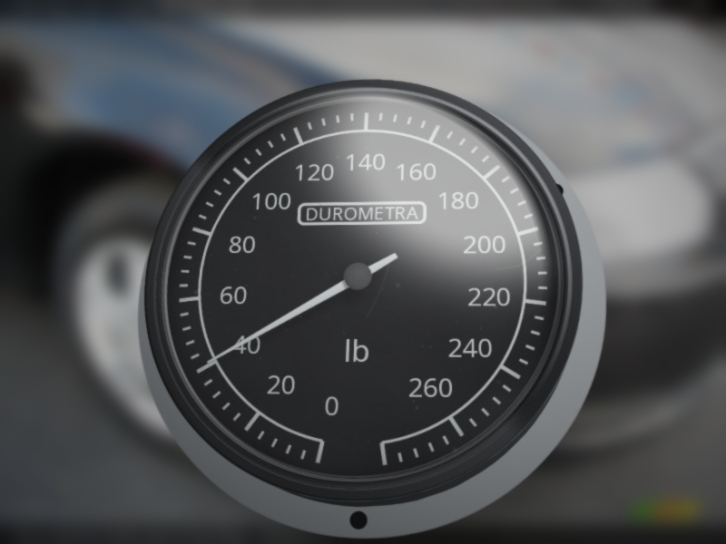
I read 40; lb
